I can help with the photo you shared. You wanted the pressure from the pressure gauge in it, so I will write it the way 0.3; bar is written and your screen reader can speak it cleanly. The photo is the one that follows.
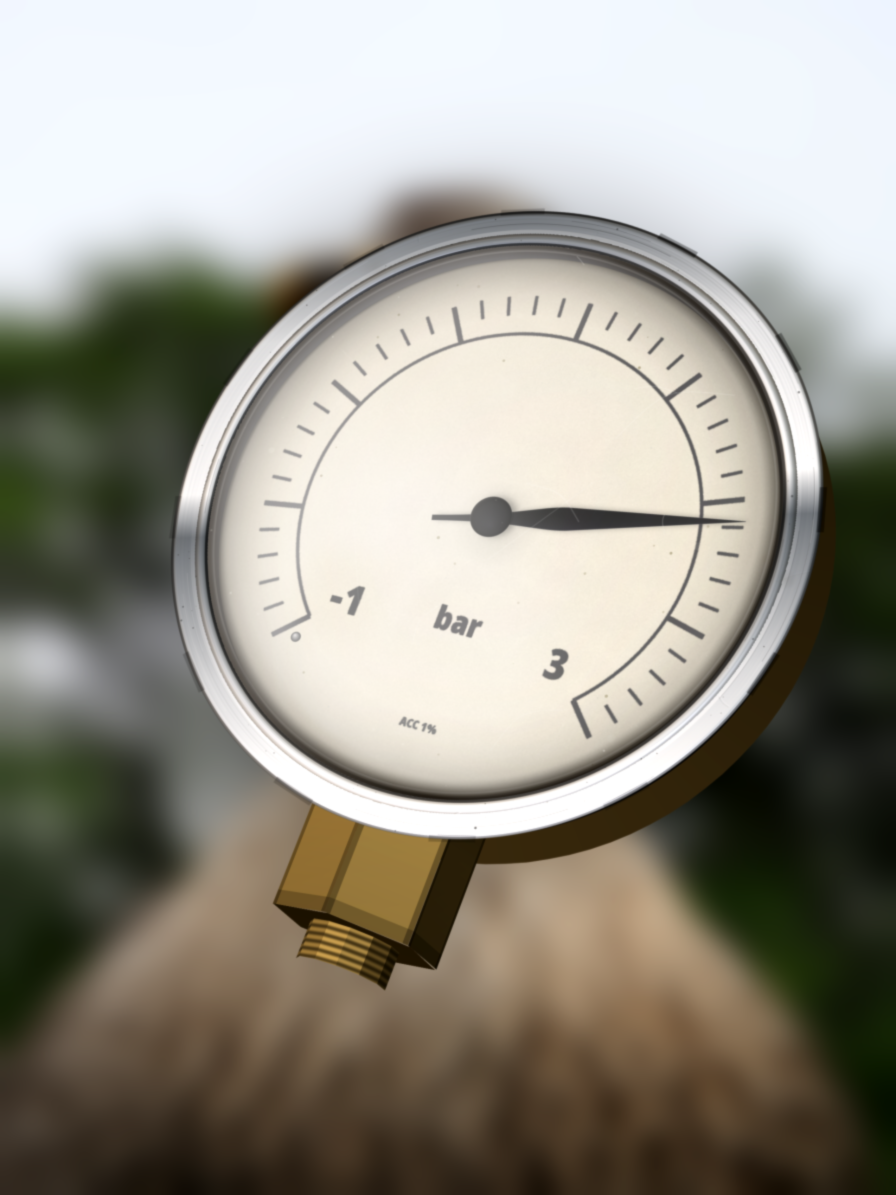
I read 2.1; bar
